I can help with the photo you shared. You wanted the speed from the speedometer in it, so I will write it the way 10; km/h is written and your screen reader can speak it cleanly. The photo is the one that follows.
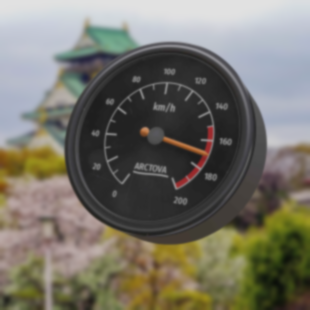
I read 170; km/h
